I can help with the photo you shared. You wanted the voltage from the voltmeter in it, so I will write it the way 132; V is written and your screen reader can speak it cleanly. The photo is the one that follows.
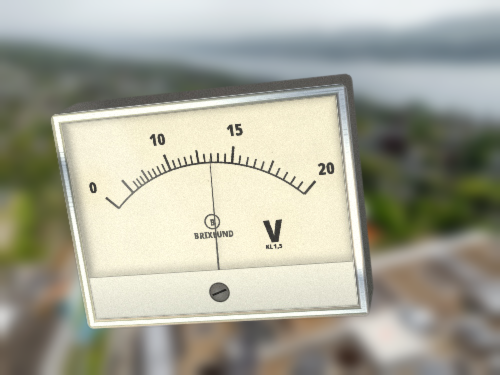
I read 13.5; V
